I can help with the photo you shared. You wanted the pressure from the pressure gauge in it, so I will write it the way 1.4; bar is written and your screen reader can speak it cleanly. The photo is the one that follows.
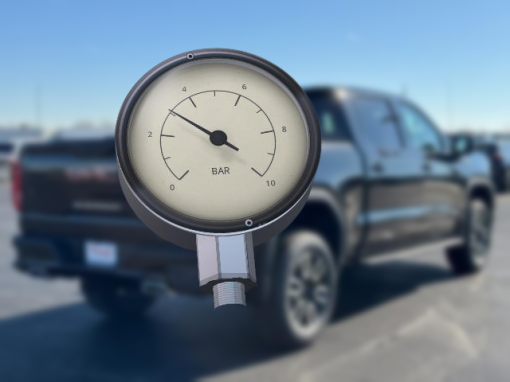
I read 3; bar
